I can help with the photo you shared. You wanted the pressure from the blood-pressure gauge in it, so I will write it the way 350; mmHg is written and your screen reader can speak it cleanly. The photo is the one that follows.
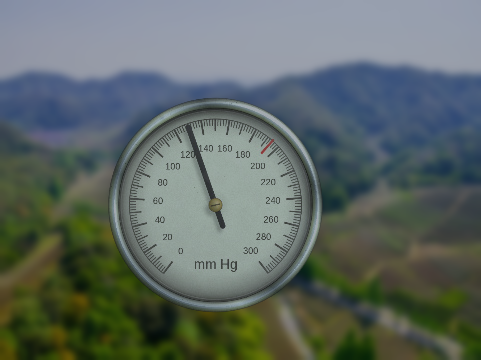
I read 130; mmHg
